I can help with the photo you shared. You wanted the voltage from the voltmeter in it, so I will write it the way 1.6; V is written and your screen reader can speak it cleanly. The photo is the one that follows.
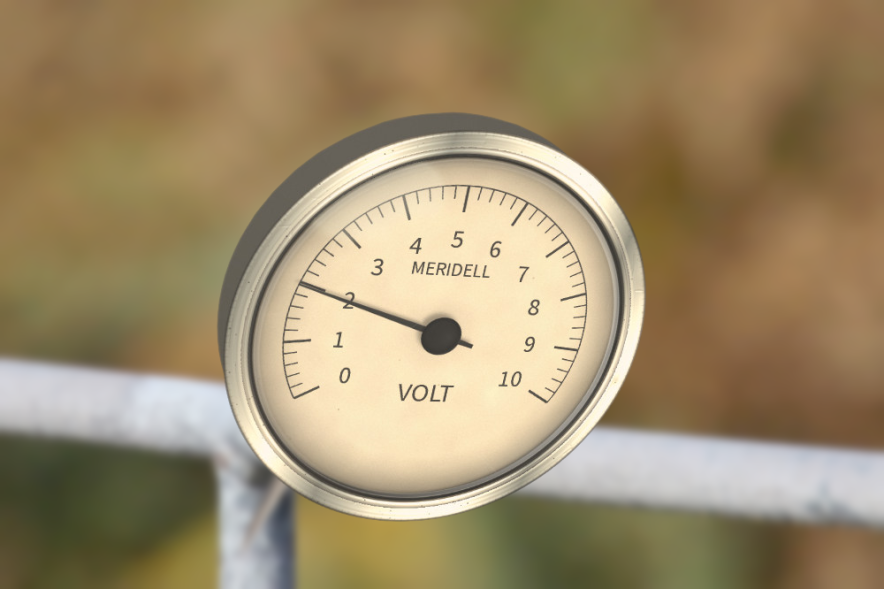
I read 2; V
